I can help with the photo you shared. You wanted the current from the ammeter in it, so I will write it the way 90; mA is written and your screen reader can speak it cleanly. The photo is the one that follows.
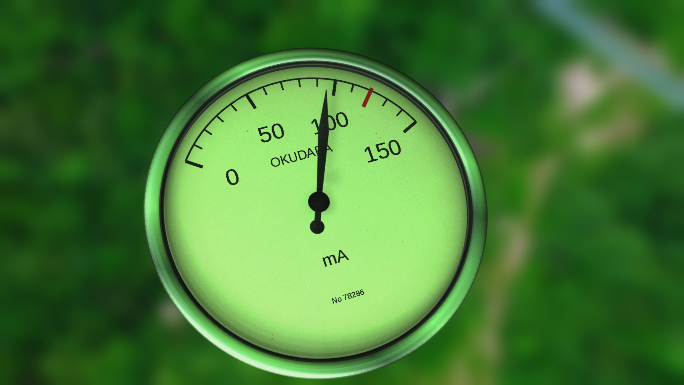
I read 95; mA
